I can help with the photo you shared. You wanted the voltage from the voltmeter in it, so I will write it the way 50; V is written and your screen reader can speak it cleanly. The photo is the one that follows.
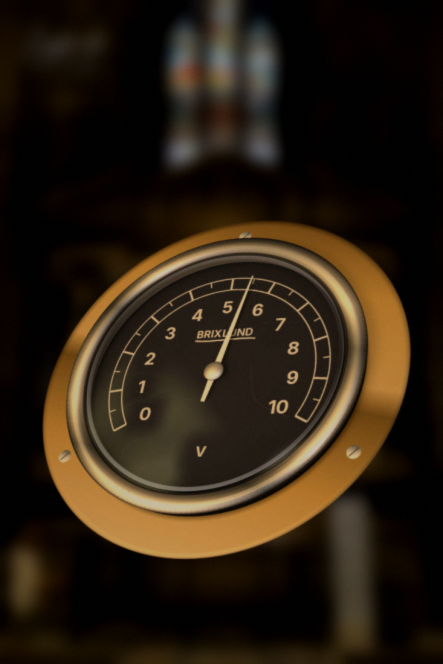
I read 5.5; V
